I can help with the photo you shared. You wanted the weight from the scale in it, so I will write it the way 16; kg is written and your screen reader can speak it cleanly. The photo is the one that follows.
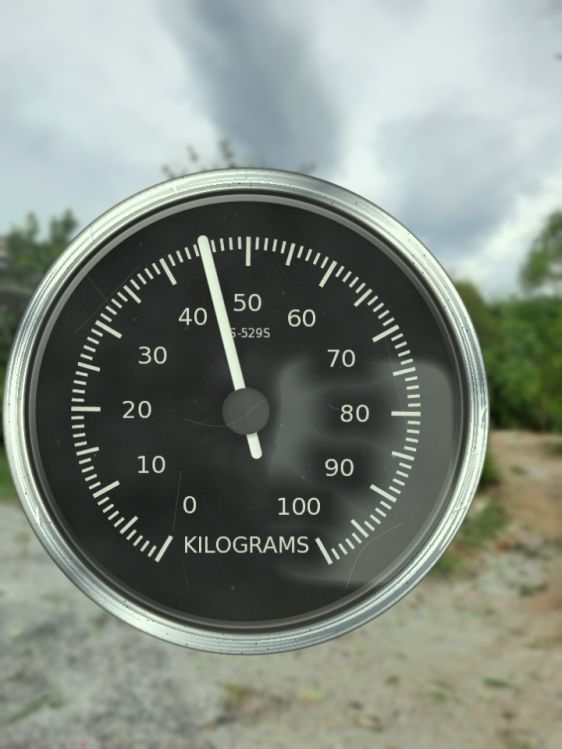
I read 45; kg
